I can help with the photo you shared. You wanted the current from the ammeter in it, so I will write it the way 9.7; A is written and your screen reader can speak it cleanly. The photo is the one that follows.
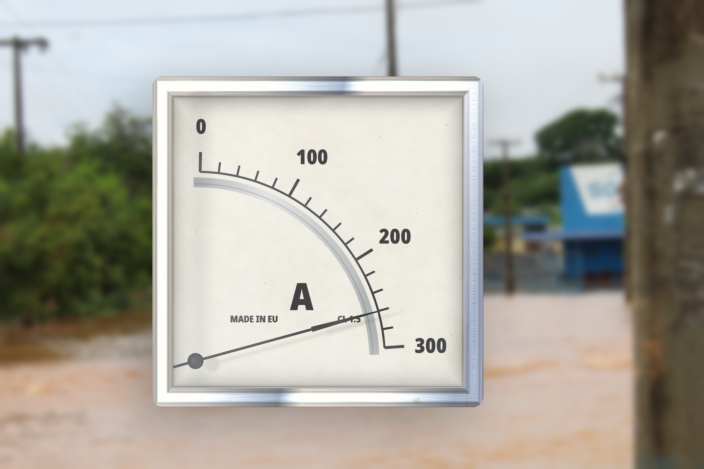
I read 260; A
